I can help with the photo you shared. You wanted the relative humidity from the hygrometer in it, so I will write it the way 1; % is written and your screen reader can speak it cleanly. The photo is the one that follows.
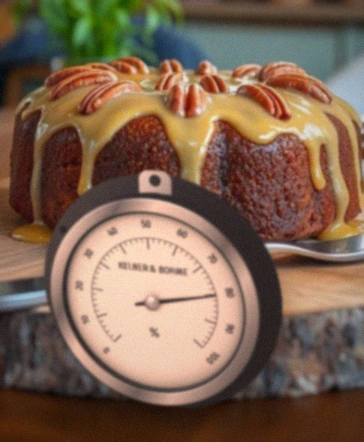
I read 80; %
